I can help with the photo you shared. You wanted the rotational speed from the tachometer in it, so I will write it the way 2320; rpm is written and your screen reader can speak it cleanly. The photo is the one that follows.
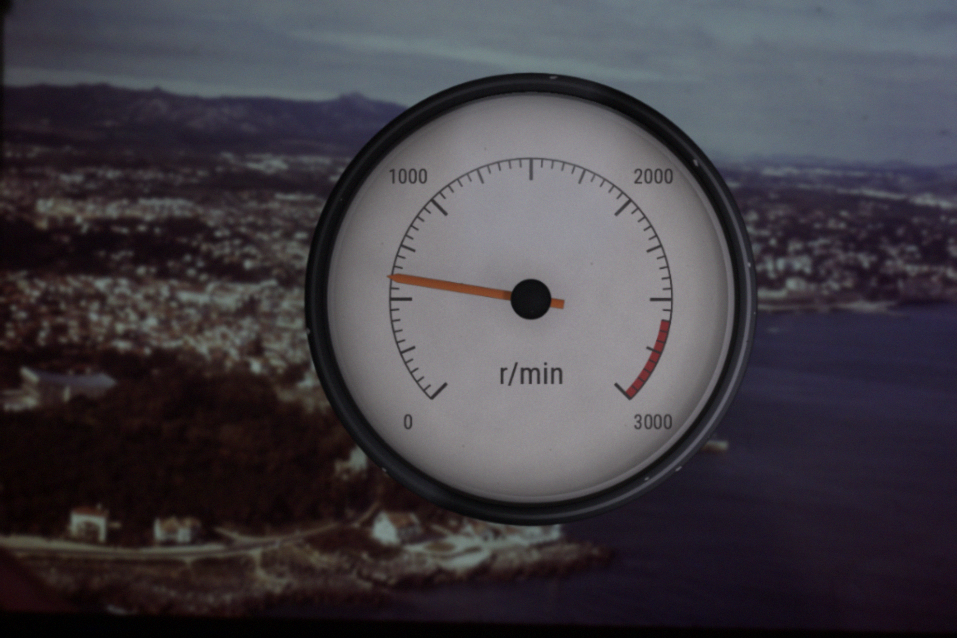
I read 600; rpm
